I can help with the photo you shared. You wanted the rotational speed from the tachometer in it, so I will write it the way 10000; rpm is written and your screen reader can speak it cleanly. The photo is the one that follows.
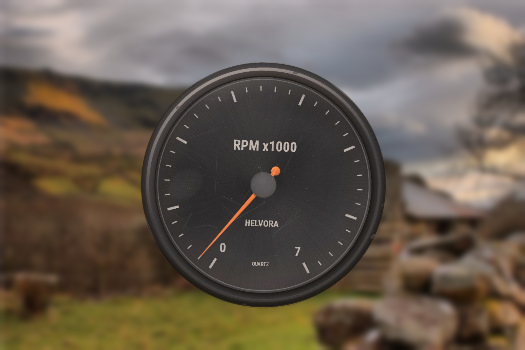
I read 200; rpm
